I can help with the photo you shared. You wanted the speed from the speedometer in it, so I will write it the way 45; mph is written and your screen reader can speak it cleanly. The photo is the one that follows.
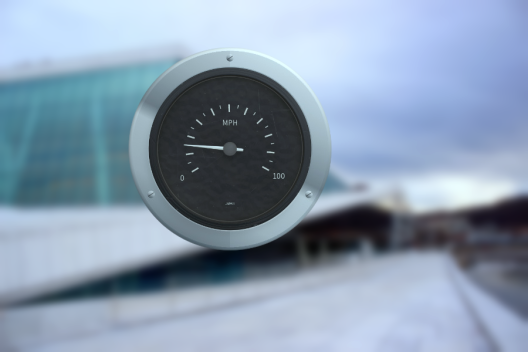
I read 15; mph
